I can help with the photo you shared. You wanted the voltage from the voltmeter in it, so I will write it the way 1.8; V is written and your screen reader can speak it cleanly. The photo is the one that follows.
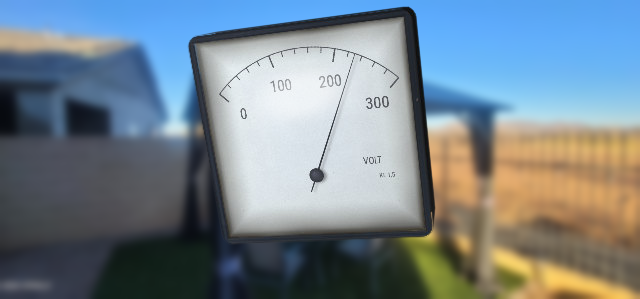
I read 230; V
